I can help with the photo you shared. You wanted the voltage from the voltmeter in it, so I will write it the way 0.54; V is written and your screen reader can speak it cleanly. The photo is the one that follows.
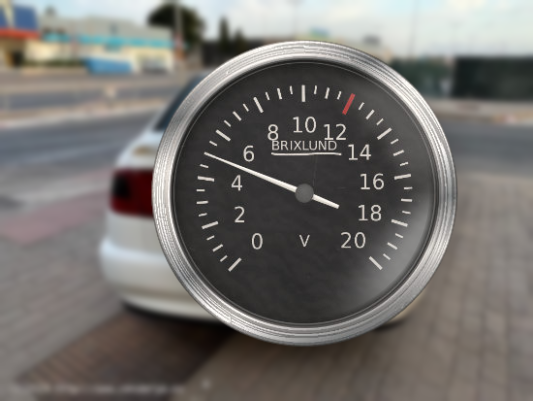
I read 5; V
